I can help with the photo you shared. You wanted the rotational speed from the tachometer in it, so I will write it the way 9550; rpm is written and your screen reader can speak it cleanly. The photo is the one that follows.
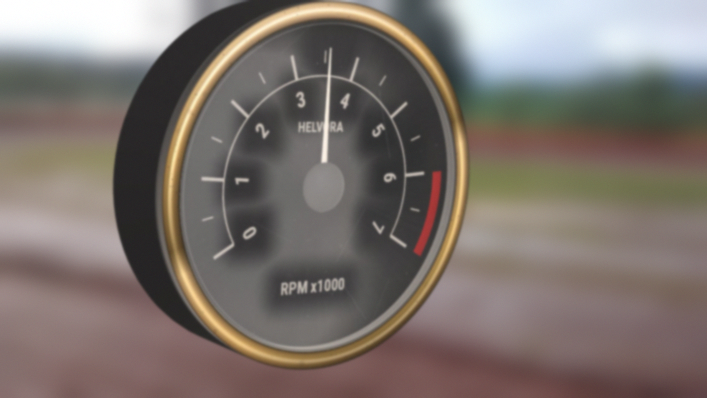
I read 3500; rpm
